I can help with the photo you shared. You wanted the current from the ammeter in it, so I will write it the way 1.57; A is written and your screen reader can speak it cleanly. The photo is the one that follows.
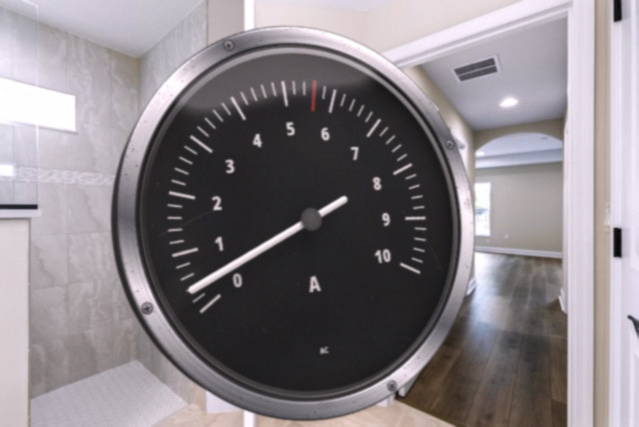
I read 0.4; A
